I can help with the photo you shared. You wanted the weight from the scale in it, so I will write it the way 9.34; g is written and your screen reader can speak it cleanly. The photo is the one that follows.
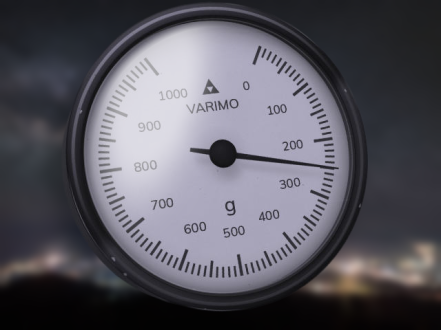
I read 250; g
